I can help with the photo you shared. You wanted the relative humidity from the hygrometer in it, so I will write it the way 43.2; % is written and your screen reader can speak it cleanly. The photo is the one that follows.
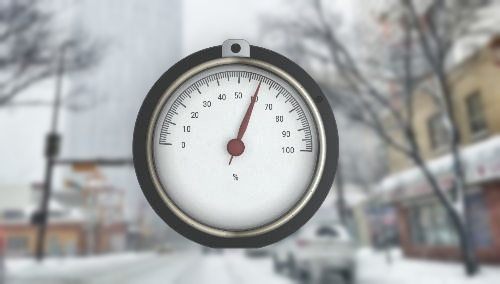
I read 60; %
